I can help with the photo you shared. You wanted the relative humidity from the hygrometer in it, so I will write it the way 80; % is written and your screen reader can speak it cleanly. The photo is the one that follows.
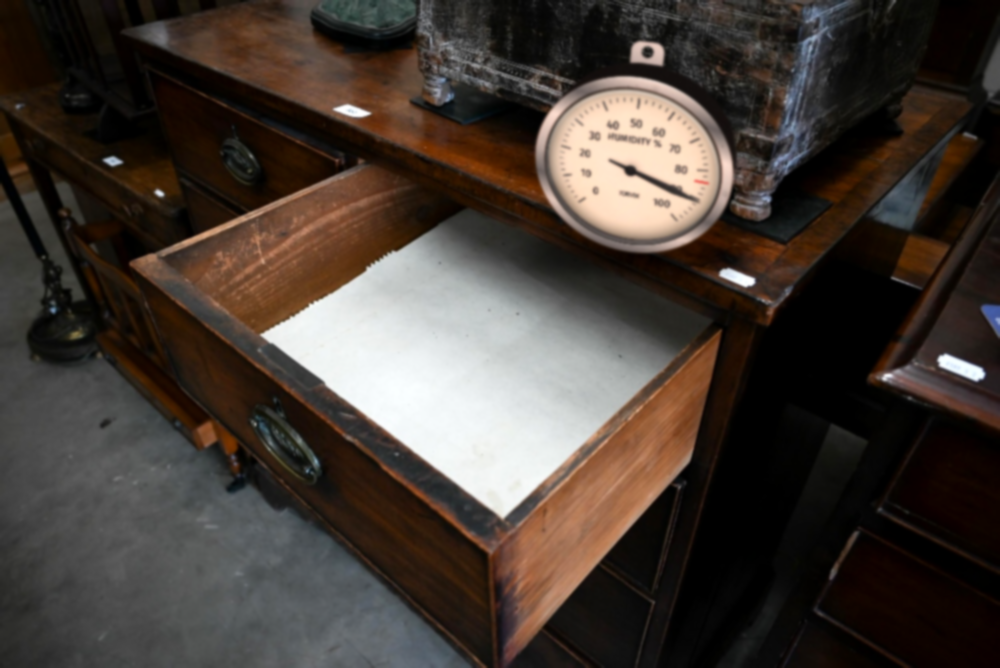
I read 90; %
